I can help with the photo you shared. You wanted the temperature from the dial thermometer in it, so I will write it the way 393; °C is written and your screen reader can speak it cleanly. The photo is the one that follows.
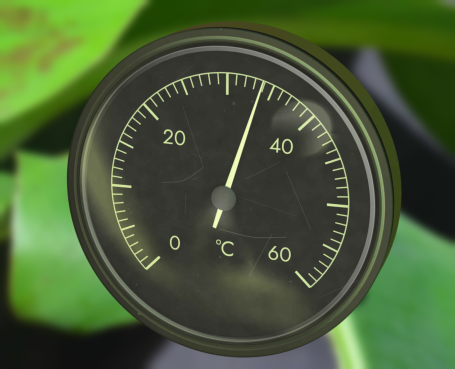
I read 34; °C
